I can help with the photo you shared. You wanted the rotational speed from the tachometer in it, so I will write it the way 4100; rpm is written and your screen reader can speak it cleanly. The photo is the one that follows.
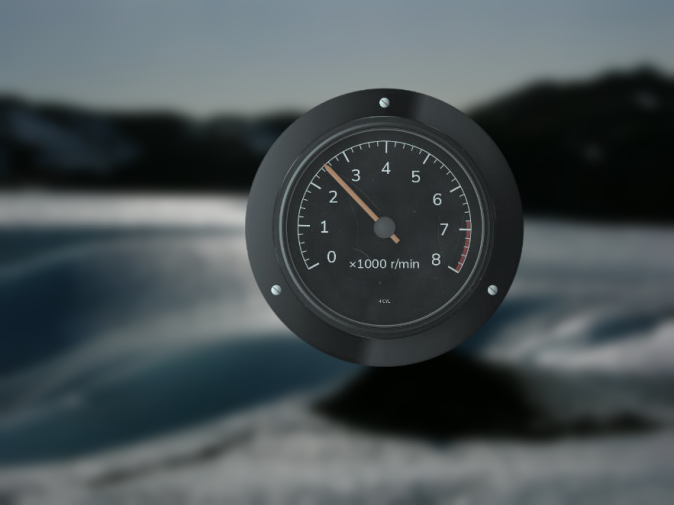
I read 2500; rpm
